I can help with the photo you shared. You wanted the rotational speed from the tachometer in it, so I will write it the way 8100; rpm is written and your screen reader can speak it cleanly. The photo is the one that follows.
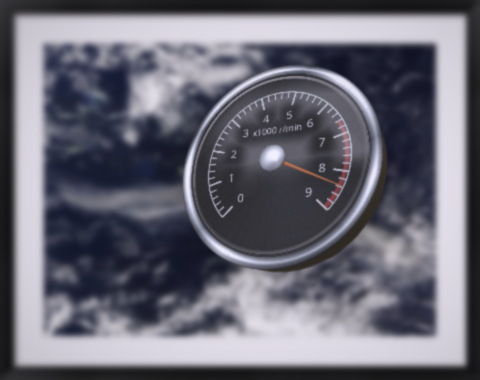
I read 8400; rpm
